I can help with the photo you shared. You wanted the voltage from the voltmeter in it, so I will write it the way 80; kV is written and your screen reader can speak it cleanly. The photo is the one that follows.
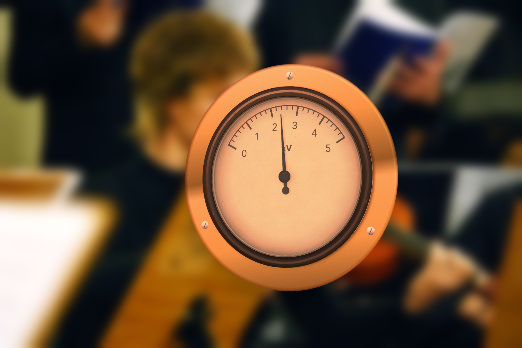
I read 2.4; kV
